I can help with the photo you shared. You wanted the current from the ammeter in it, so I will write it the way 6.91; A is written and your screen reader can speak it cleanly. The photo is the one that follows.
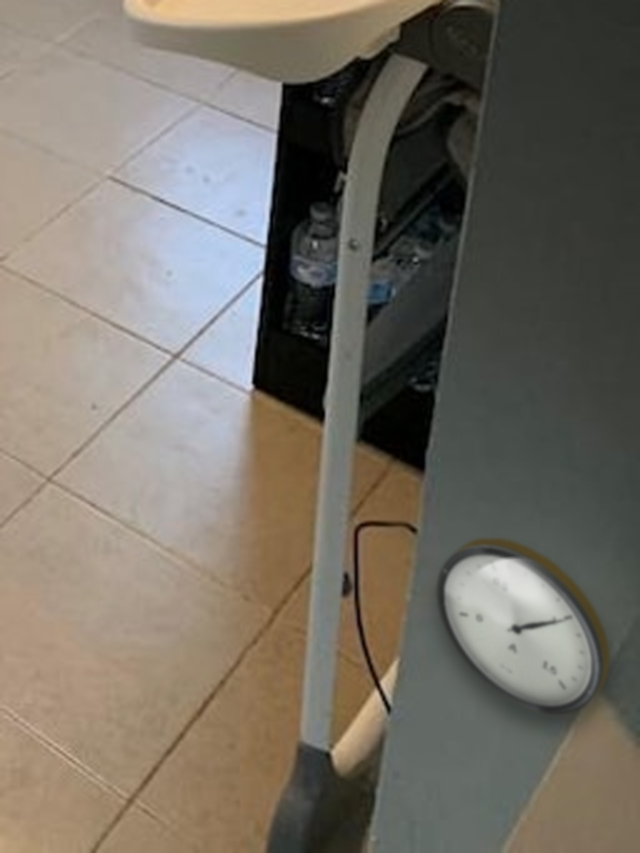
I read 1; A
